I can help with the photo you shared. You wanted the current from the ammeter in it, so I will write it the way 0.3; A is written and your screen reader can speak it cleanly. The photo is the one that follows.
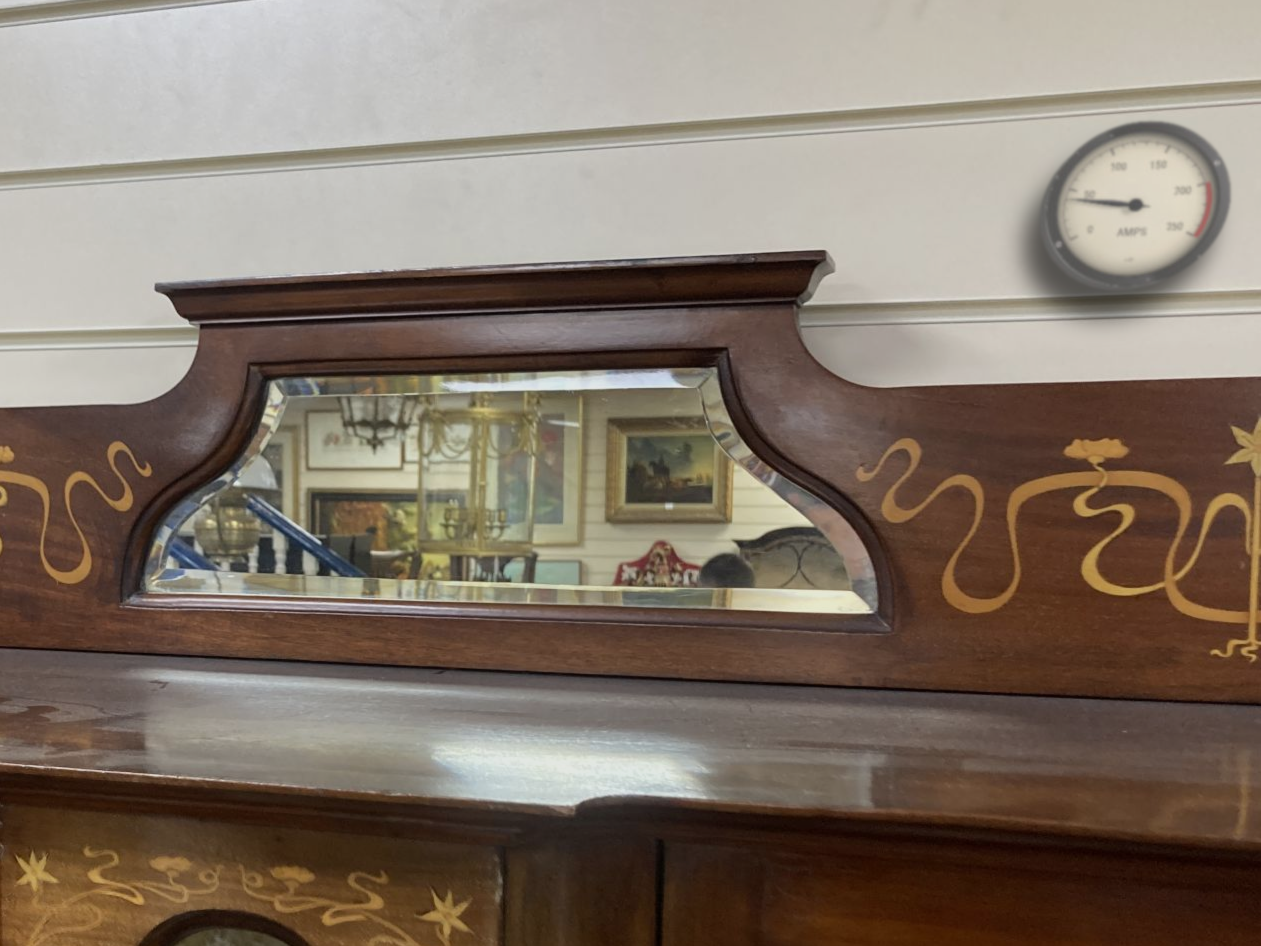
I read 40; A
